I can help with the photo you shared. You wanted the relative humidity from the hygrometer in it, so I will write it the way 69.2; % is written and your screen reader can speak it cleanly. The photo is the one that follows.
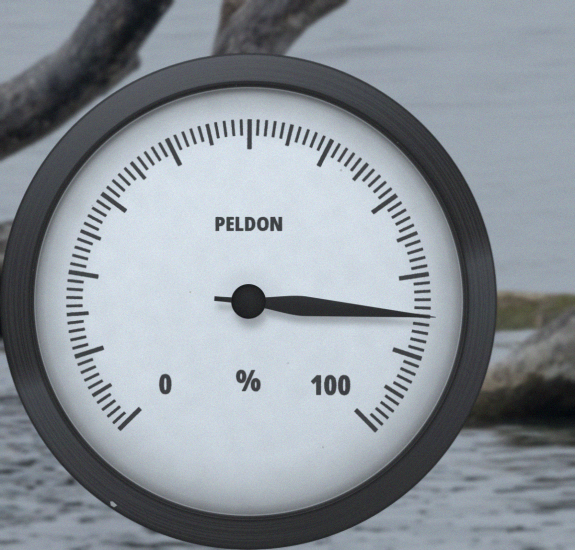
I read 85; %
